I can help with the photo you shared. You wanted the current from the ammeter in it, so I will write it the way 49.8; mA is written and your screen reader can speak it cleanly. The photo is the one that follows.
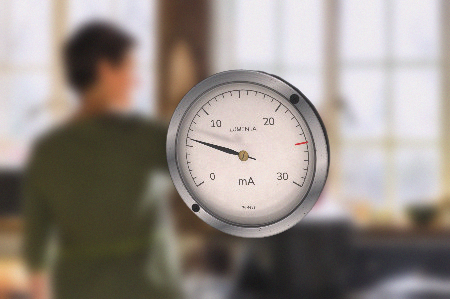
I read 6; mA
